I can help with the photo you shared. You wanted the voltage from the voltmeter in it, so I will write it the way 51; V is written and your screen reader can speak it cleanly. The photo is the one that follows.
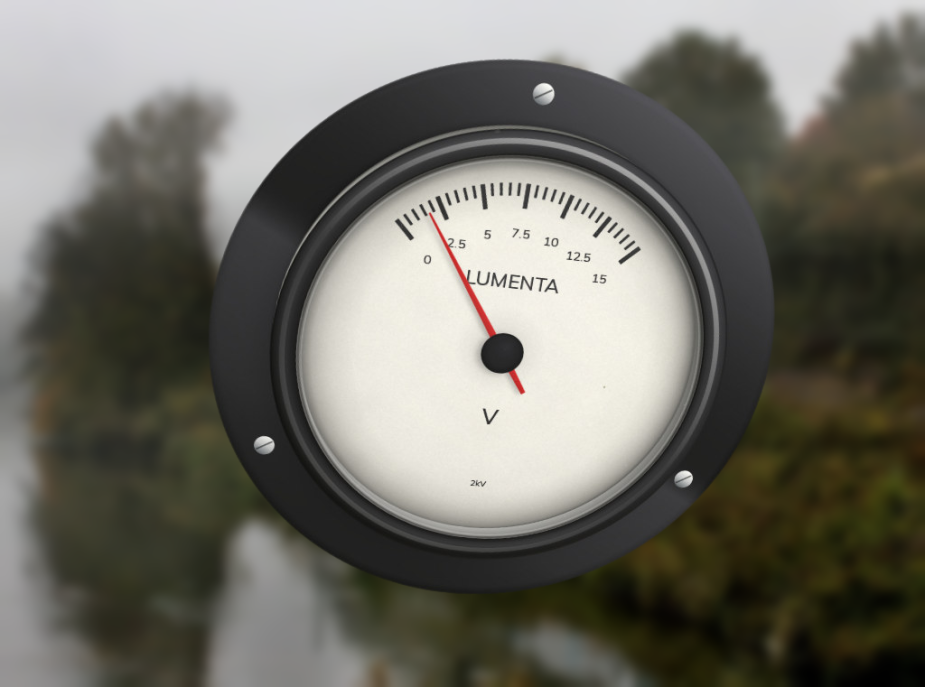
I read 1.75; V
